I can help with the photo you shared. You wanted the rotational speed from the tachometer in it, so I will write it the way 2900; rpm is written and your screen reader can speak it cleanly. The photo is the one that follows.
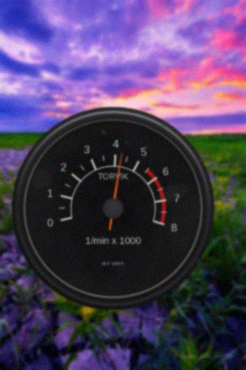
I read 4250; rpm
